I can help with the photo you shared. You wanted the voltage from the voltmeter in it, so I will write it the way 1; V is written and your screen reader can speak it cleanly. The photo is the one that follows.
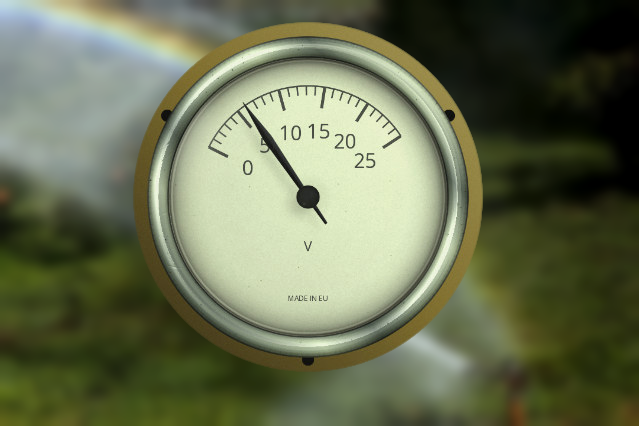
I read 6; V
